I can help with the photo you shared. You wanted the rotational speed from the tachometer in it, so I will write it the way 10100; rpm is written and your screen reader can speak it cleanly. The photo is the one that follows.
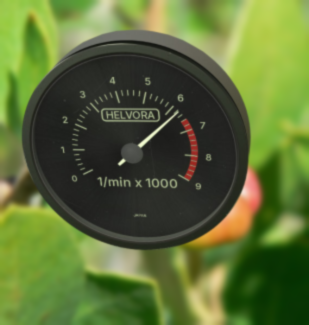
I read 6200; rpm
